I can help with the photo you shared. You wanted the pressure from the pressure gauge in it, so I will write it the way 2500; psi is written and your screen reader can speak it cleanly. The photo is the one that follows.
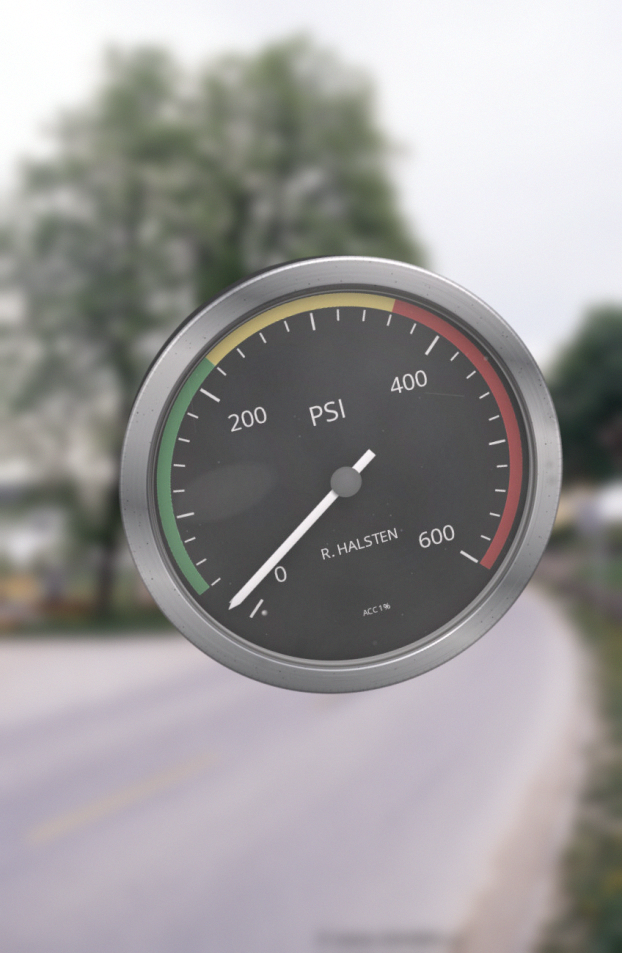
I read 20; psi
